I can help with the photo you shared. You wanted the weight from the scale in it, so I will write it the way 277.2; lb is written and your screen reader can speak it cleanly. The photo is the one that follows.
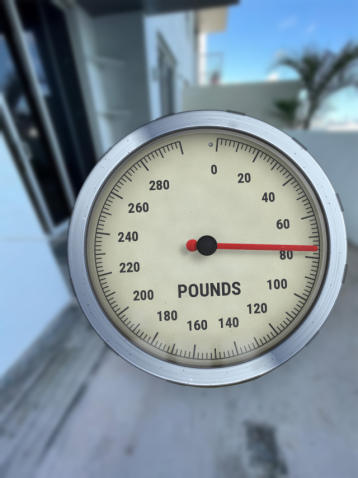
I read 76; lb
